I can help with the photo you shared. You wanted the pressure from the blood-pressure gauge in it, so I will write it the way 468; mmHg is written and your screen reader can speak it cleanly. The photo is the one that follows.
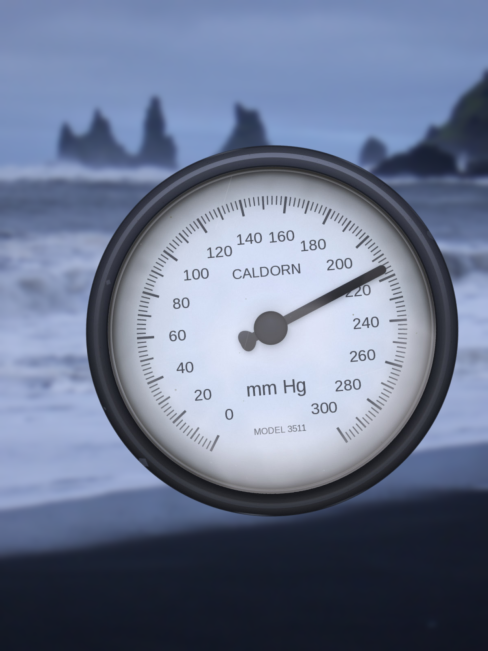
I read 216; mmHg
